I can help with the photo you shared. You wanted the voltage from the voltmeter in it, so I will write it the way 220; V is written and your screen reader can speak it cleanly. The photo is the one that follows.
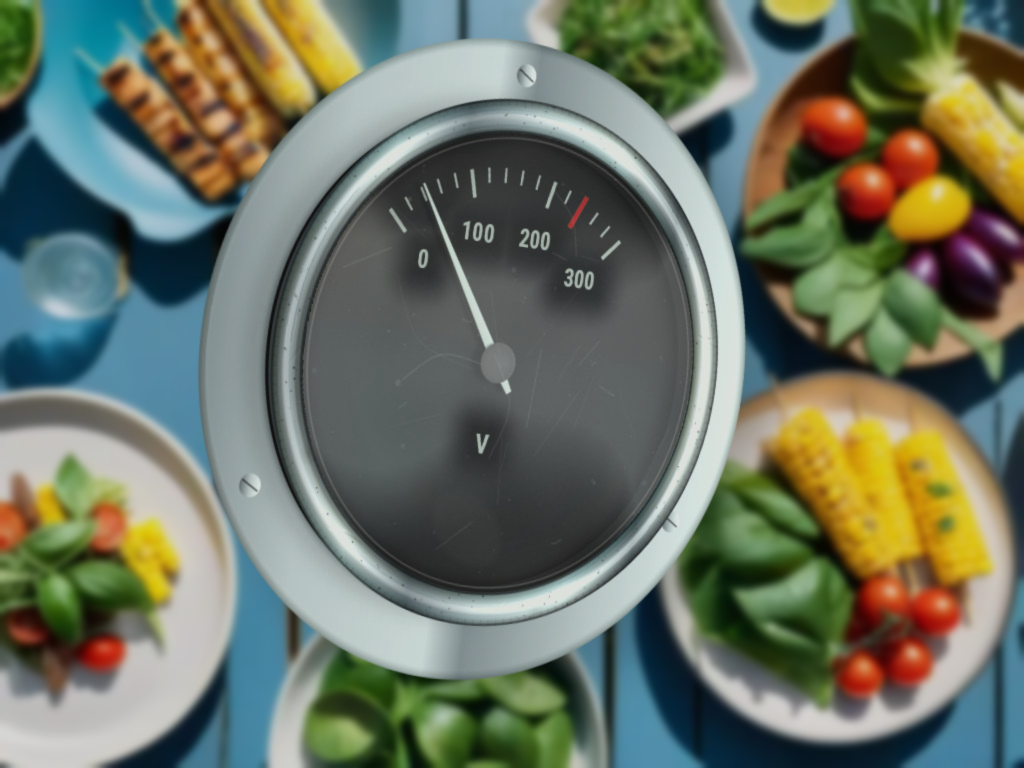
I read 40; V
